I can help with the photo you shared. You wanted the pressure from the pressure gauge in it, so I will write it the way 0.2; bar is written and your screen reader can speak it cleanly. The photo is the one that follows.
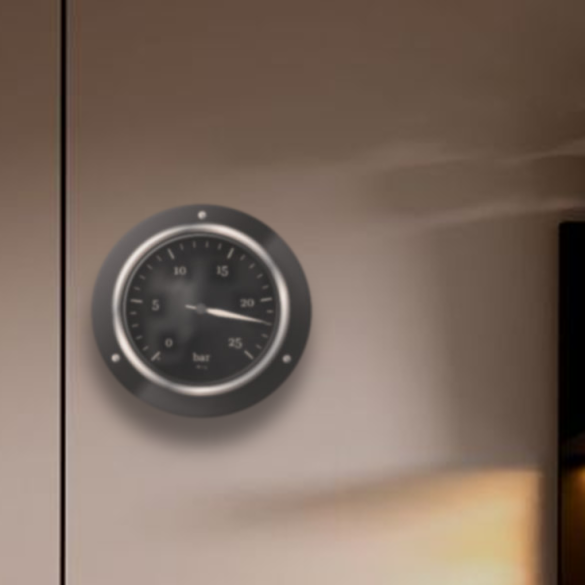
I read 22; bar
